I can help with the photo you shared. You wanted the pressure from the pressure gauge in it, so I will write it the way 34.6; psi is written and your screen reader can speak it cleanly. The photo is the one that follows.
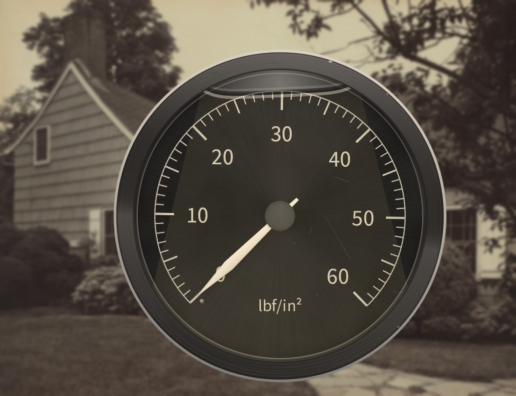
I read 0; psi
